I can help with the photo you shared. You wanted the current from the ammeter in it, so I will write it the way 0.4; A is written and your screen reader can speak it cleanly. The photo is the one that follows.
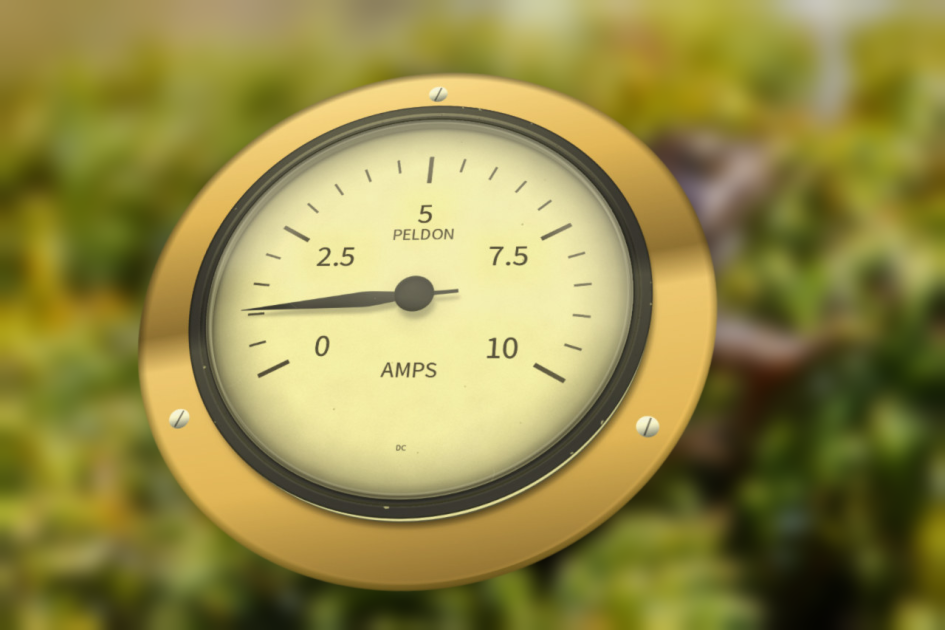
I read 1; A
